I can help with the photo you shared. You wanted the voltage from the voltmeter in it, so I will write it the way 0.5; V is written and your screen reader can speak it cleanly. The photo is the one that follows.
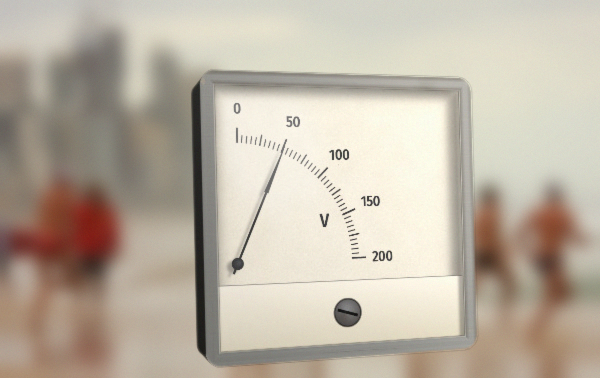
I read 50; V
